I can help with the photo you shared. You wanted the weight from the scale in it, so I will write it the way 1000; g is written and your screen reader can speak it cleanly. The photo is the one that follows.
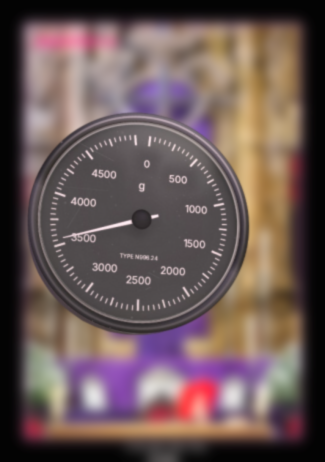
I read 3550; g
